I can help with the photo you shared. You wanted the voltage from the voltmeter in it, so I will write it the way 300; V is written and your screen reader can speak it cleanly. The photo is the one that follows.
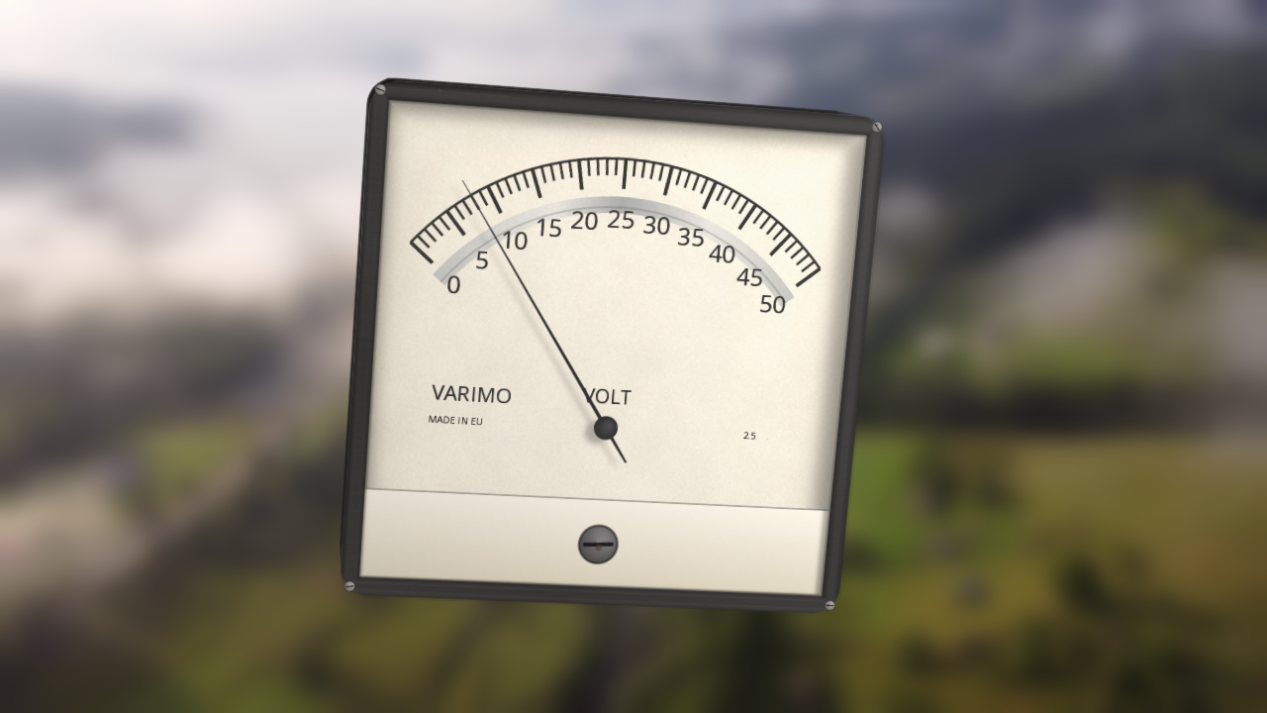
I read 8; V
